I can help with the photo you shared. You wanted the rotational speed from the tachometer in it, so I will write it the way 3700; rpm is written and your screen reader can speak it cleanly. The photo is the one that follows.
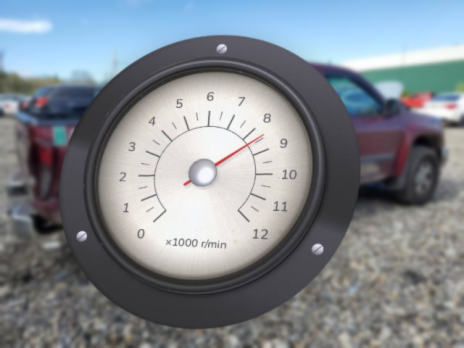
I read 8500; rpm
